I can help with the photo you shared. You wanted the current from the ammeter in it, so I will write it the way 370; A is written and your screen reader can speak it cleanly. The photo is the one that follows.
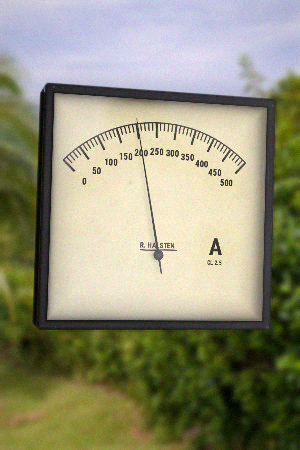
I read 200; A
